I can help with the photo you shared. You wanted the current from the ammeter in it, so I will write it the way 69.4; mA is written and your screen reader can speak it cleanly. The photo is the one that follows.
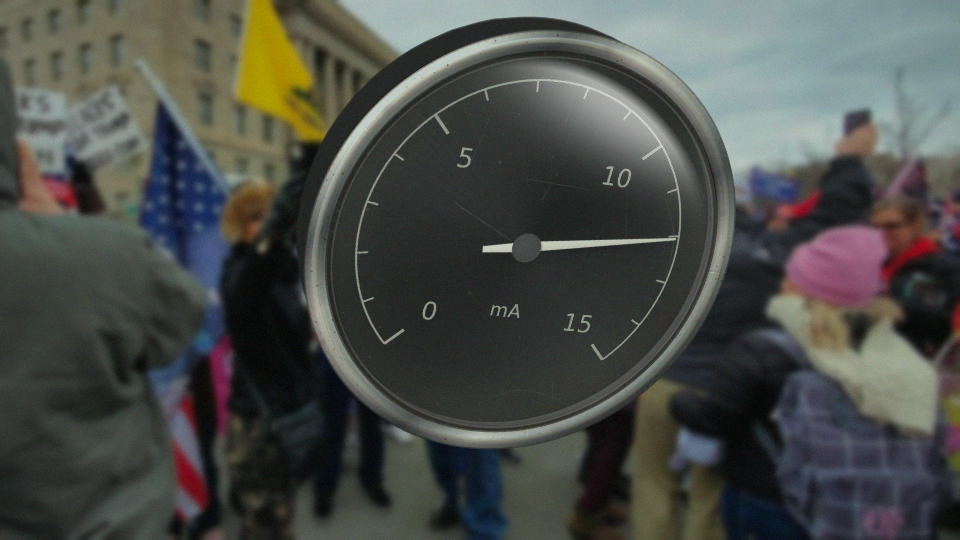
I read 12; mA
